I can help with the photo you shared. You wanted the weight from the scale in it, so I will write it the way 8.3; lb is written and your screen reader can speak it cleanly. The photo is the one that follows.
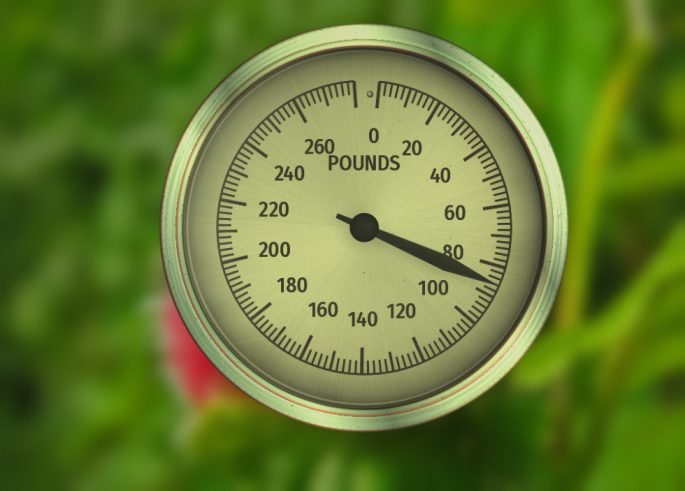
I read 86; lb
